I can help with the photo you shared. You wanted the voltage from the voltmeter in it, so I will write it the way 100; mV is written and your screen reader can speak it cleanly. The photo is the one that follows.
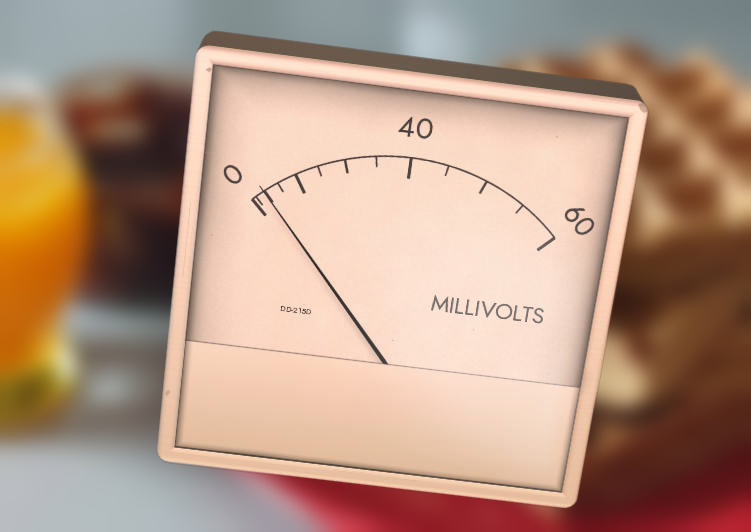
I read 10; mV
